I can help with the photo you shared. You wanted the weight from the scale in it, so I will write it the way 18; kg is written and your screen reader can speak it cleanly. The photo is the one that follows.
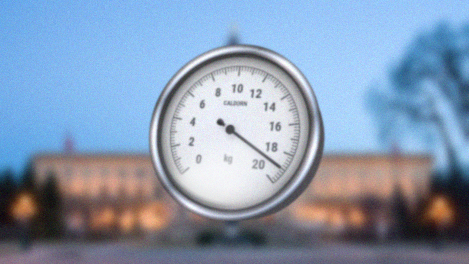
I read 19; kg
